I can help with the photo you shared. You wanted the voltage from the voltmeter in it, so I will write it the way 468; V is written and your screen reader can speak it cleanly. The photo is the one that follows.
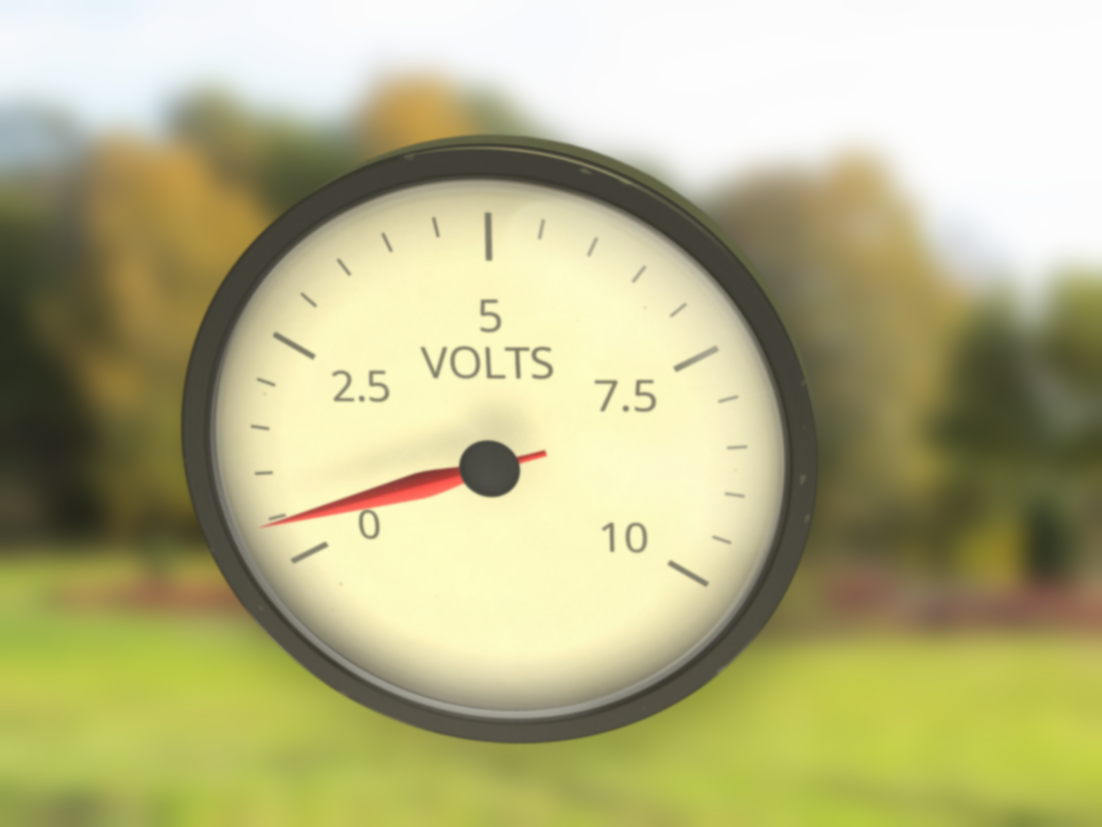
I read 0.5; V
